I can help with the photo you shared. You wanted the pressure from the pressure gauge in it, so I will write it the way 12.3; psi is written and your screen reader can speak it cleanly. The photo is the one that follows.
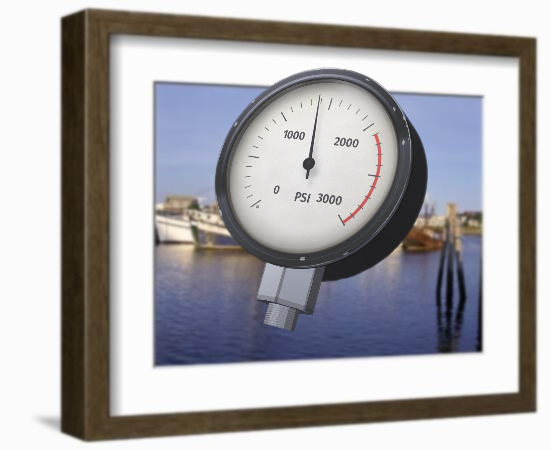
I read 1400; psi
